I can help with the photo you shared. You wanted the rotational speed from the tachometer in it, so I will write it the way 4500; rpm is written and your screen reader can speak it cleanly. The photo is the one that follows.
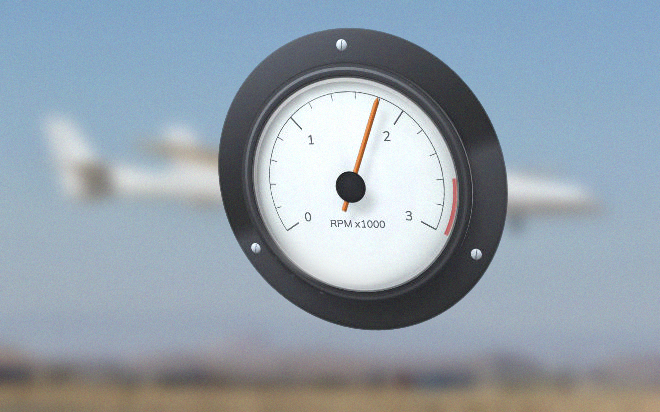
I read 1800; rpm
